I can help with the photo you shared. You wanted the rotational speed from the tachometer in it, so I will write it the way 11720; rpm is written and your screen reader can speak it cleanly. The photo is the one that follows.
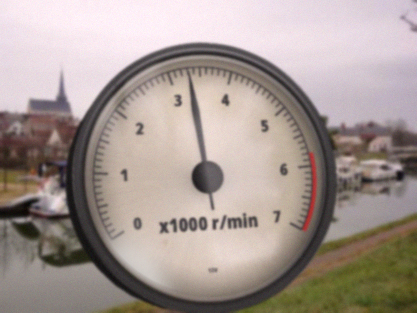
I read 3300; rpm
